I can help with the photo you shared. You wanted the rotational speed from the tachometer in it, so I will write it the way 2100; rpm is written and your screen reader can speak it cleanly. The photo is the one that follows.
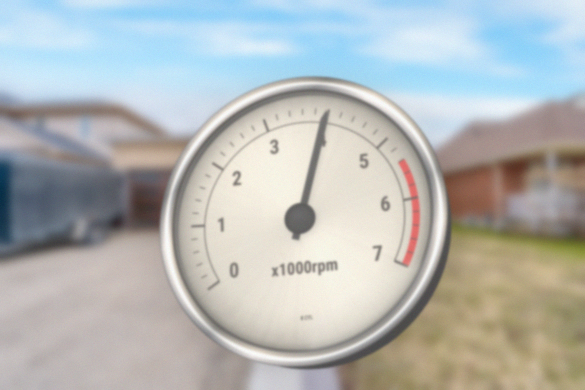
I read 4000; rpm
